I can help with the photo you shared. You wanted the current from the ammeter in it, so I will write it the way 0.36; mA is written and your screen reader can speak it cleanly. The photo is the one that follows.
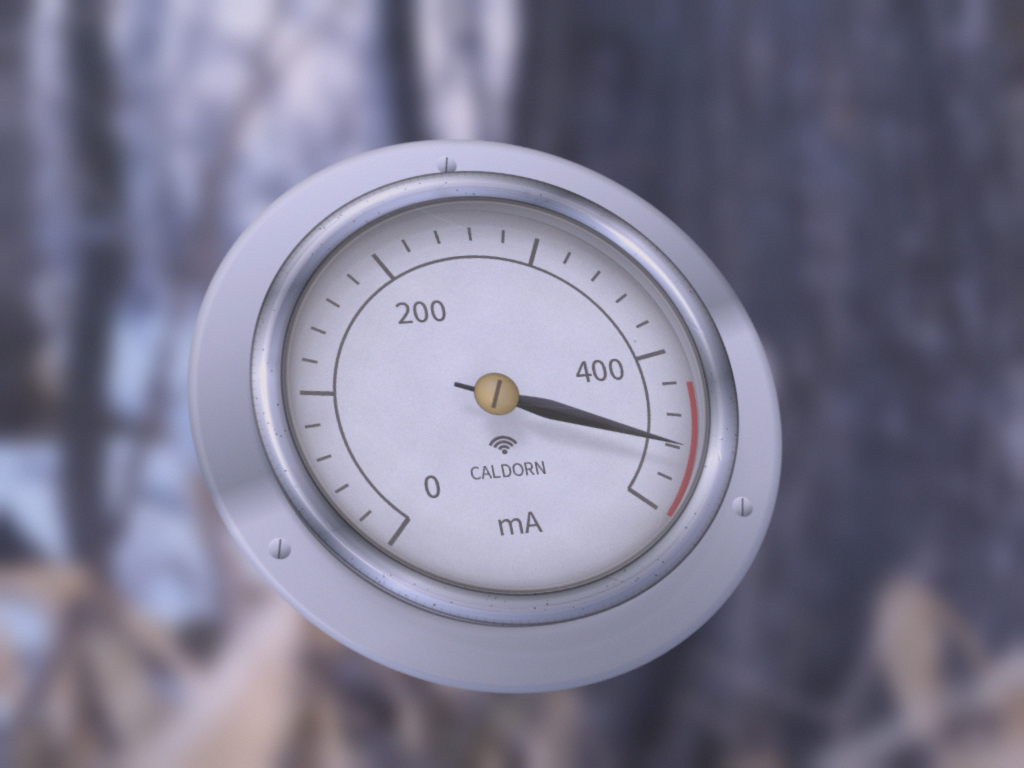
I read 460; mA
